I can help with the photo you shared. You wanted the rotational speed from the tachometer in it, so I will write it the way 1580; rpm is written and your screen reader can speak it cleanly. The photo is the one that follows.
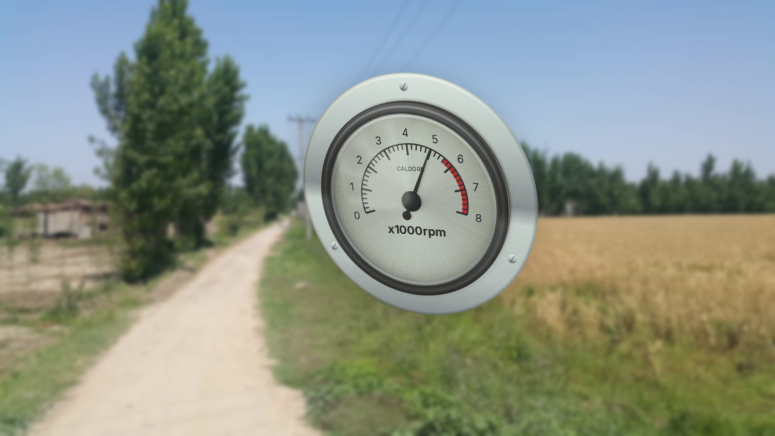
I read 5000; rpm
